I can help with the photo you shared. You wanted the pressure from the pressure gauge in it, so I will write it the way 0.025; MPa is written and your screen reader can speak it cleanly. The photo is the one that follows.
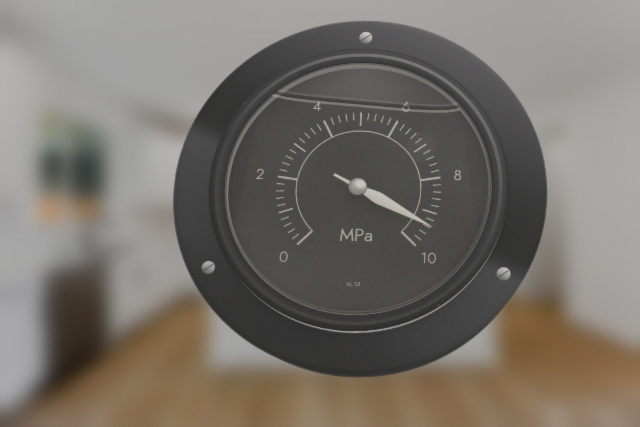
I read 9.4; MPa
